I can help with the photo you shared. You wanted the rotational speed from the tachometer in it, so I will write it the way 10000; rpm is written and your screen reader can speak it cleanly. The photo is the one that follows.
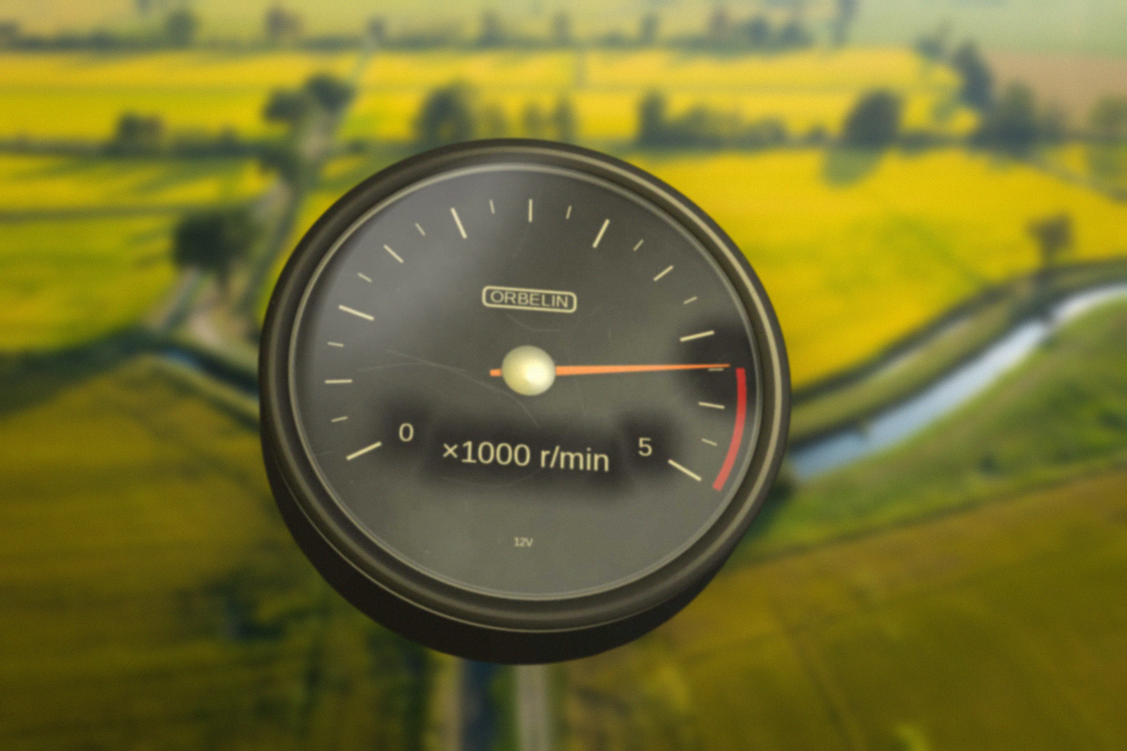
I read 4250; rpm
